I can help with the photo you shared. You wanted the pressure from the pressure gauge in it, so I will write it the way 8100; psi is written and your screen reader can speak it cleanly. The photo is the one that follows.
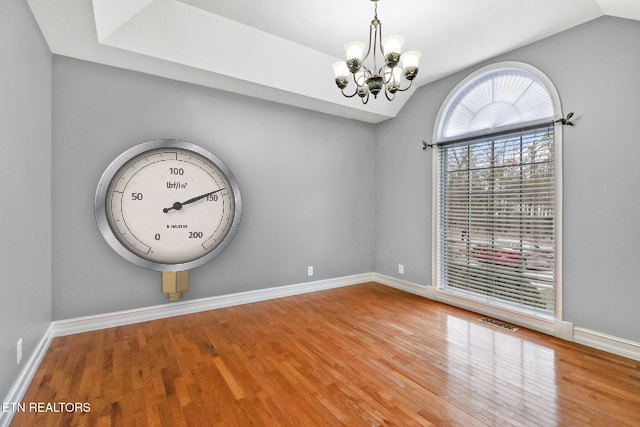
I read 145; psi
